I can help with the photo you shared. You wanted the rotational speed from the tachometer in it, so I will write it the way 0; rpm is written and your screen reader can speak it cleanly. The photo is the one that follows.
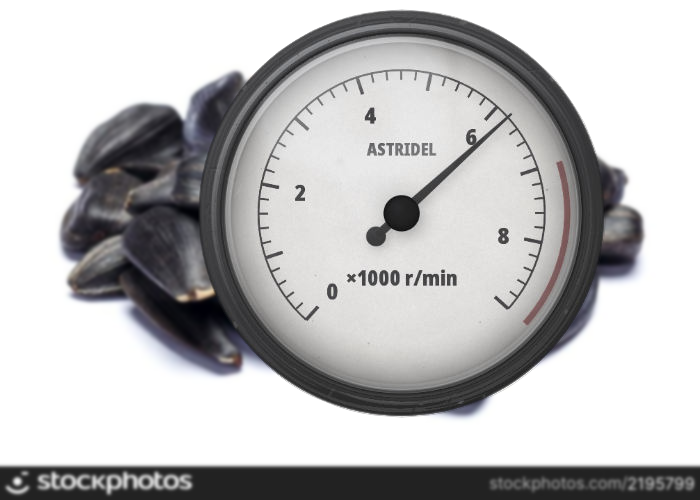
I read 6200; rpm
